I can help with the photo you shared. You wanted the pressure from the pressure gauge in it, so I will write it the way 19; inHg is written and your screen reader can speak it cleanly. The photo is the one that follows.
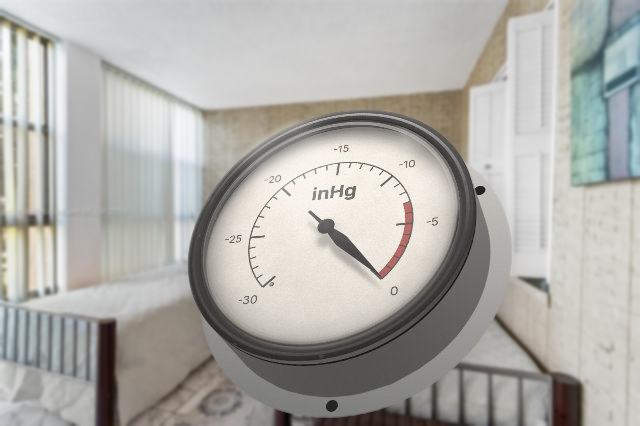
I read 0; inHg
